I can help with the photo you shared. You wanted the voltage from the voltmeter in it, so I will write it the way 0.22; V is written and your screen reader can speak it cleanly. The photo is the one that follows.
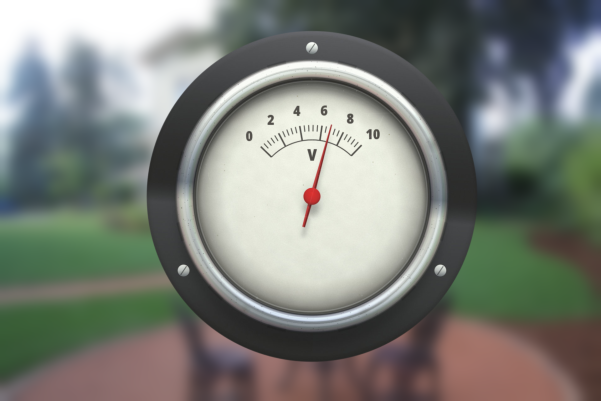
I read 6.8; V
